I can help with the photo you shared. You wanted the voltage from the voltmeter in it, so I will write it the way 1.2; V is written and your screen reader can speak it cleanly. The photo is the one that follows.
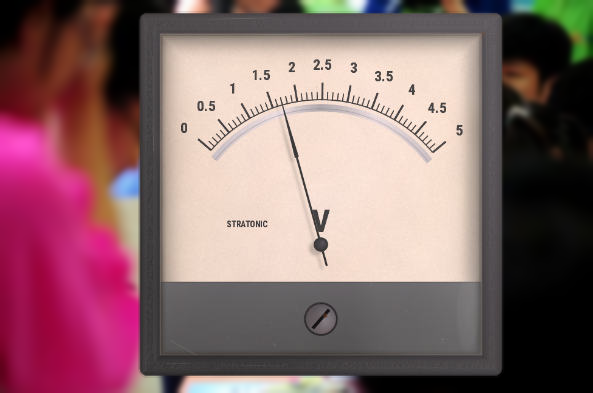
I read 1.7; V
